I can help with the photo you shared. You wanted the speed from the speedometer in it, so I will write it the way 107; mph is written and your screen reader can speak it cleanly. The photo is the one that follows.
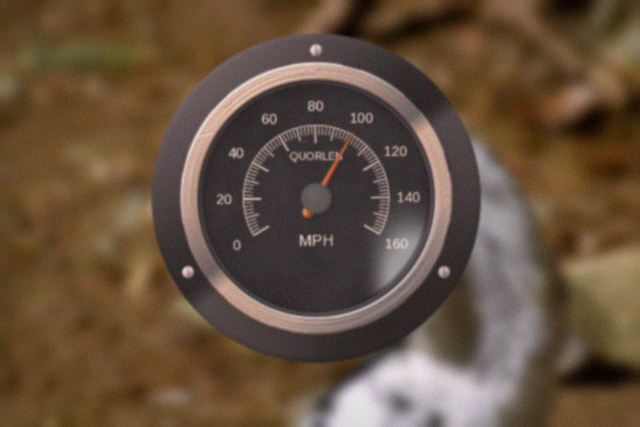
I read 100; mph
